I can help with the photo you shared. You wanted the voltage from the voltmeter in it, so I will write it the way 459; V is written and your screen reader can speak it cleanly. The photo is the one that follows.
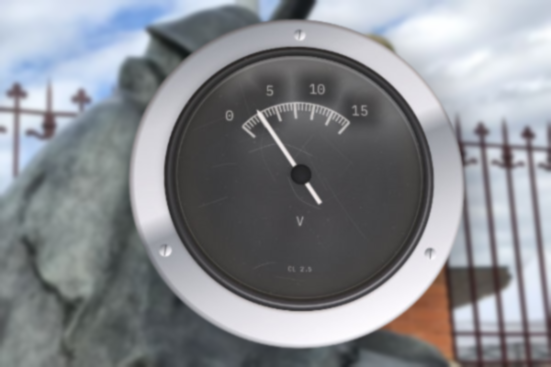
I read 2.5; V
